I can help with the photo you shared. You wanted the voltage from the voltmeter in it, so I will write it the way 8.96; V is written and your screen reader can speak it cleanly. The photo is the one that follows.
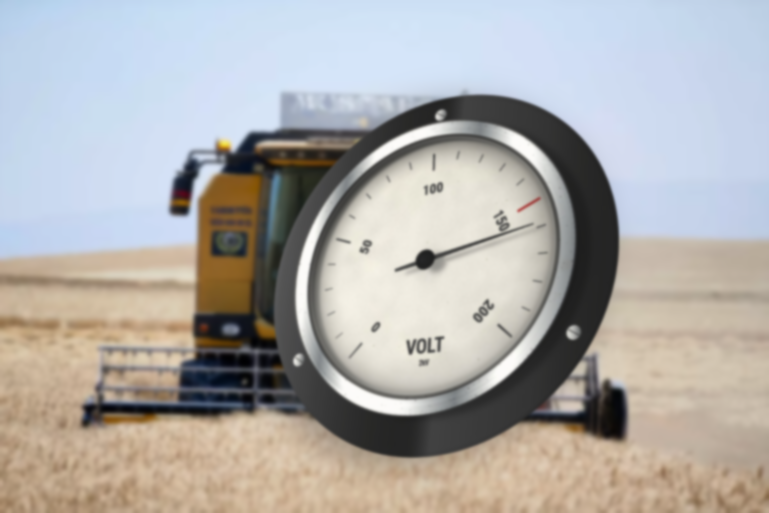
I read 160; V
